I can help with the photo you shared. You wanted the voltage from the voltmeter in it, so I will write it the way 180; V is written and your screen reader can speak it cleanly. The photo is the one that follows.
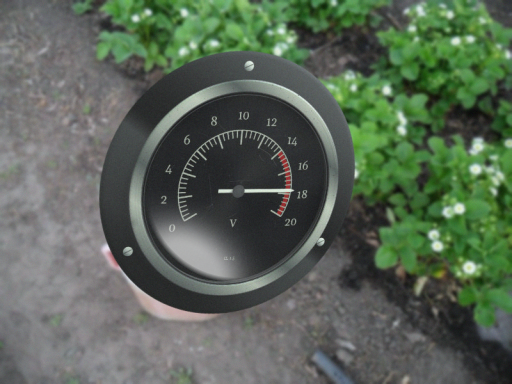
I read 17.6; V
